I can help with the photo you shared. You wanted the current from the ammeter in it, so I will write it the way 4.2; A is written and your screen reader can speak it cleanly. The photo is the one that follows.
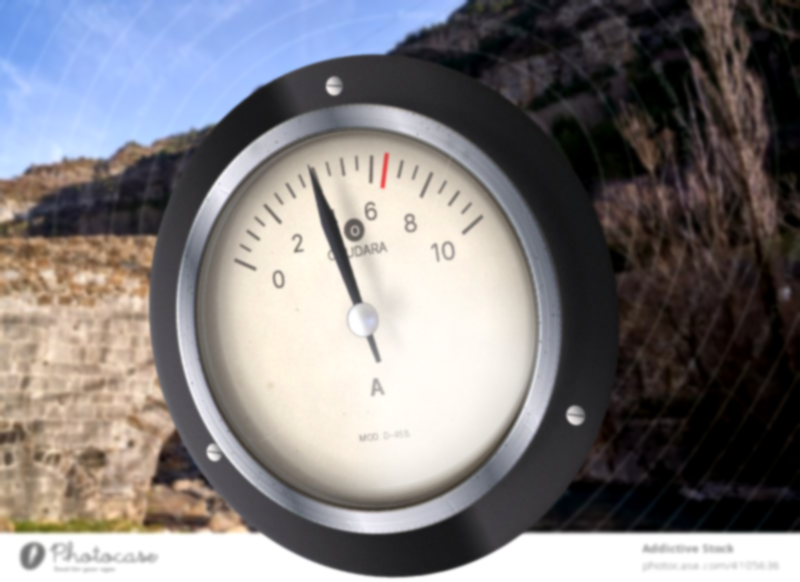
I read 4; A
